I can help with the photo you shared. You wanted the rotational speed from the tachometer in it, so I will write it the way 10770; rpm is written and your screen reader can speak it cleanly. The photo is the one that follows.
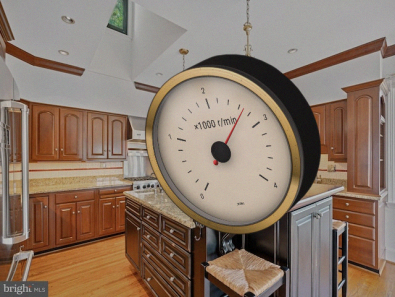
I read 2700; rpm
